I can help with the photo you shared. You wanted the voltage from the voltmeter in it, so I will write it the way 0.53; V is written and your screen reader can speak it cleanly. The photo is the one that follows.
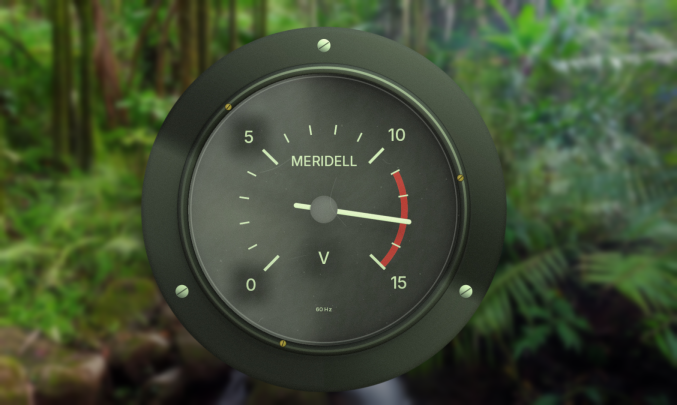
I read 13; V
